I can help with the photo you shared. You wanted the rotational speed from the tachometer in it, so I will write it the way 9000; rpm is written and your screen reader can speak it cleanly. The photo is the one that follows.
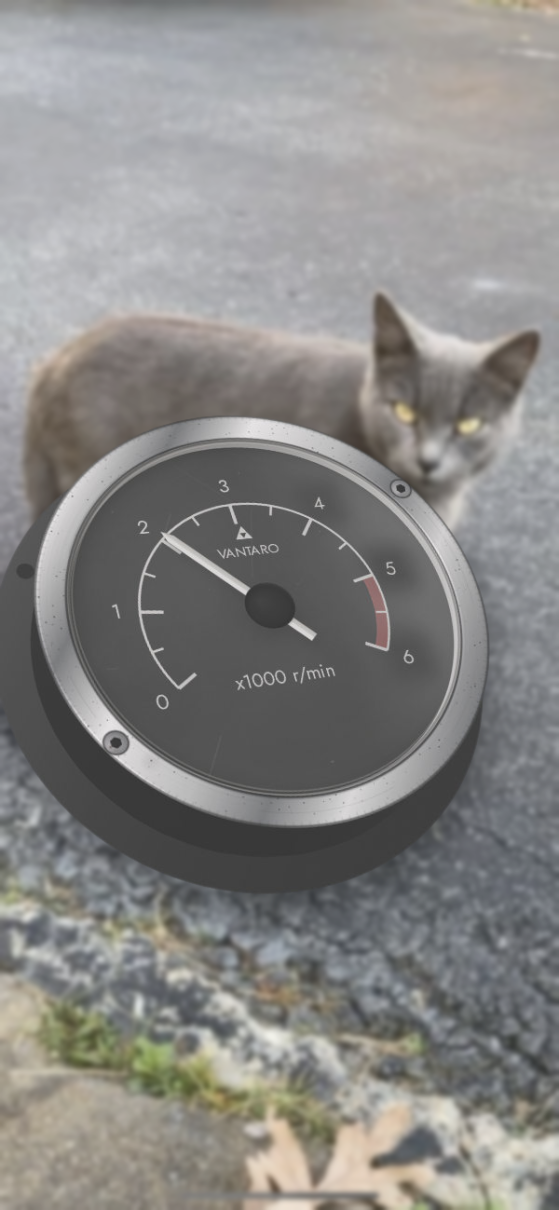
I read 2000; rpm
